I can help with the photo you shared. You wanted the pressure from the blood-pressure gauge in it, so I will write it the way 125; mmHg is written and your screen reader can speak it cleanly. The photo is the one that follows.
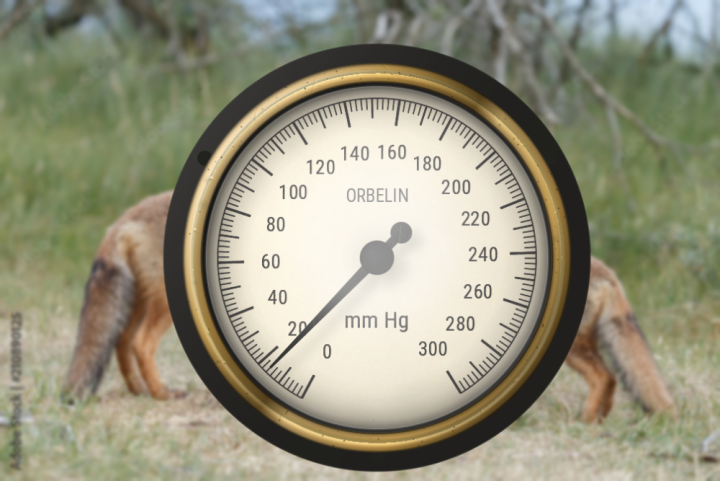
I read 16; mmHg
